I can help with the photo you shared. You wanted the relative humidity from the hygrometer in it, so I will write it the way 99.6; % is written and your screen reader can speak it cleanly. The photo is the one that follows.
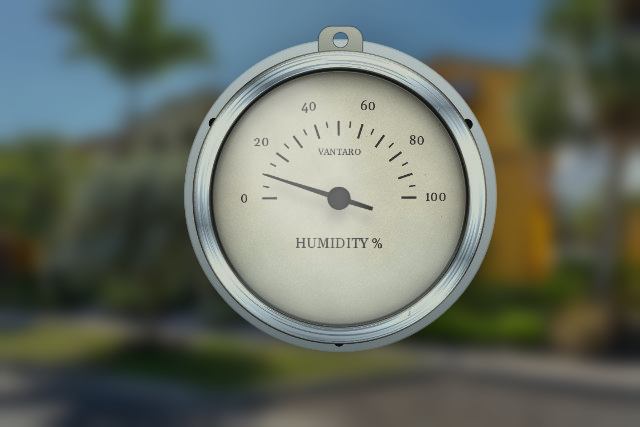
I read 10; %
